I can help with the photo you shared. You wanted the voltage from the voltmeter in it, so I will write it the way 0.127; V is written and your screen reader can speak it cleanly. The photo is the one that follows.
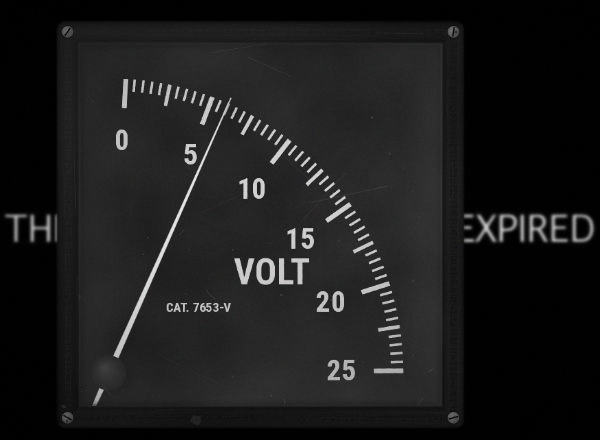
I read 6; V
